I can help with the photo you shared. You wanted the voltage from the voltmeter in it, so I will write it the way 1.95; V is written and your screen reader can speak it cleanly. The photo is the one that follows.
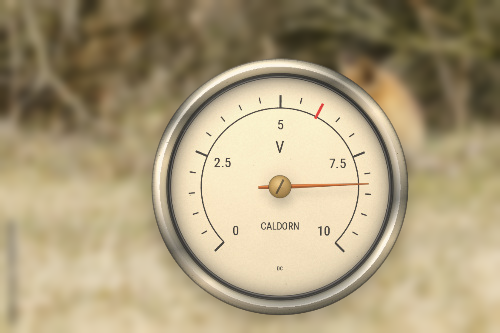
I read 8.25; V
